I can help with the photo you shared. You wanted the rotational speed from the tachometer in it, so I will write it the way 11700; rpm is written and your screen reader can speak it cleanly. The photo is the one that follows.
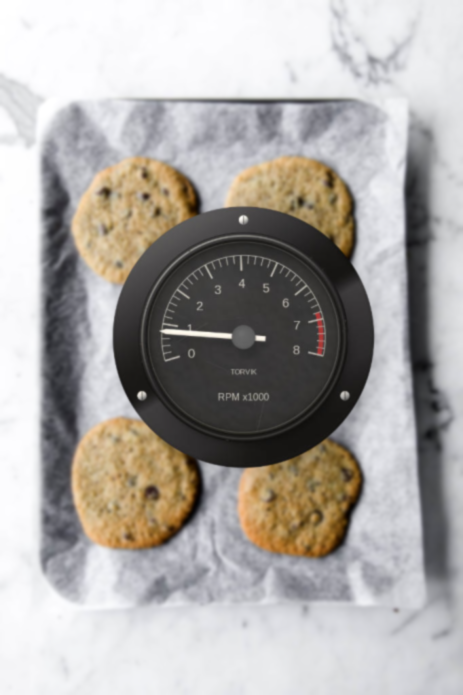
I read 800; rpm
